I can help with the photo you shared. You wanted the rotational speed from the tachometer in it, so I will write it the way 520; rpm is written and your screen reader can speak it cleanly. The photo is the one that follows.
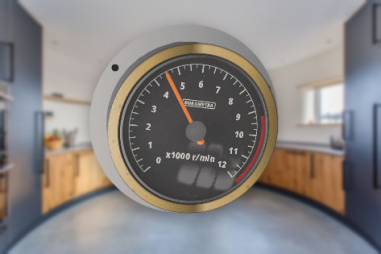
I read 4500; rpm
